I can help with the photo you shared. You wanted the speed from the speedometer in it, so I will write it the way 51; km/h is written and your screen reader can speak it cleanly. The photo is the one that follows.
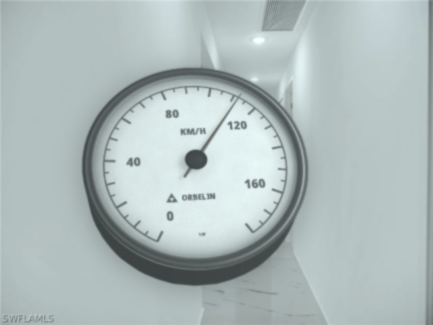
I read 112.5; km/h
